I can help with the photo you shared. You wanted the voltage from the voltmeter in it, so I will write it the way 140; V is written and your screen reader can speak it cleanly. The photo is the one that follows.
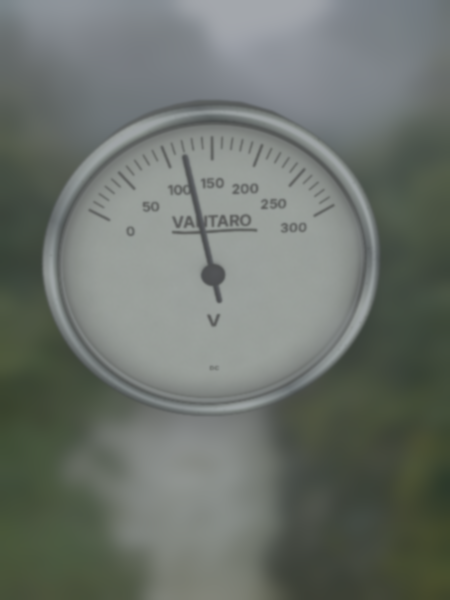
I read 120; V
